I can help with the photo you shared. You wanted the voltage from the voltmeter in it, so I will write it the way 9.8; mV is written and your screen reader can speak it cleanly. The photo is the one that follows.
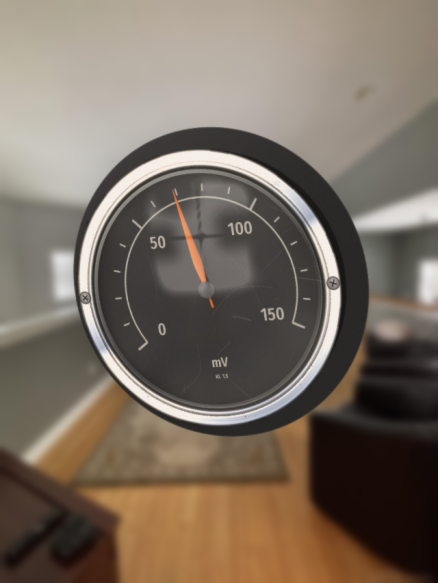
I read 70; mV
